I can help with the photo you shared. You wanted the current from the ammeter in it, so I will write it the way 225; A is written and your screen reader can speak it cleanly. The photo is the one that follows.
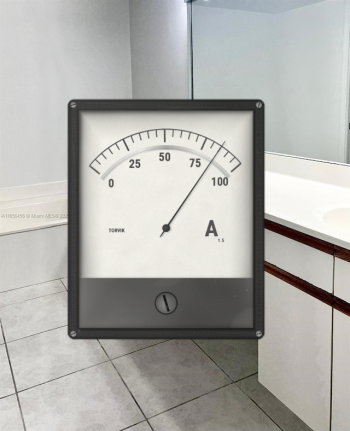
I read 85; A
